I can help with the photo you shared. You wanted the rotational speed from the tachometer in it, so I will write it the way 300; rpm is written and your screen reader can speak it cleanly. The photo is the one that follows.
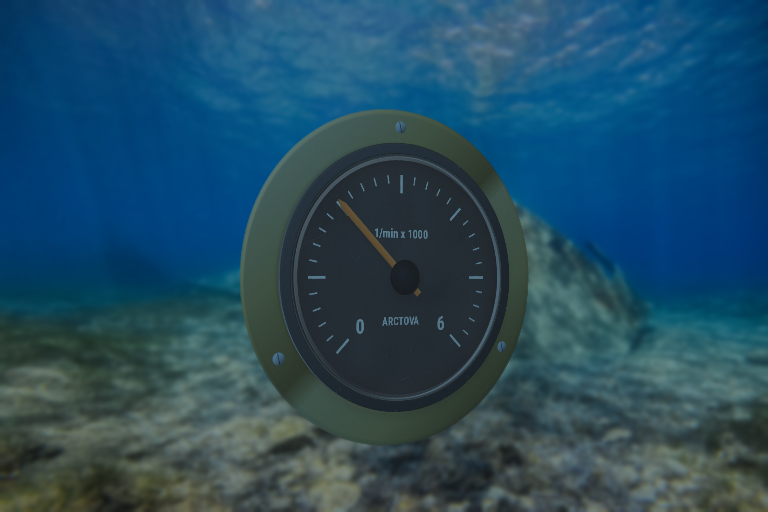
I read 2000; rpm
